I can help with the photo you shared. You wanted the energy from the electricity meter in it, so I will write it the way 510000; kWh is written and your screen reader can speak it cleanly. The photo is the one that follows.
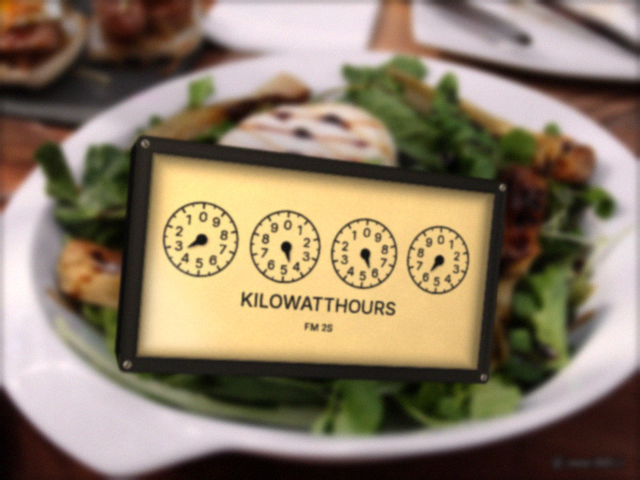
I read 3456; kWh
